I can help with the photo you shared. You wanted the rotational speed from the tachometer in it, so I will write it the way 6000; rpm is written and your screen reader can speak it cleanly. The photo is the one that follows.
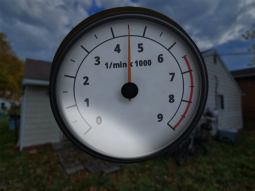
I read 4500; rpm
